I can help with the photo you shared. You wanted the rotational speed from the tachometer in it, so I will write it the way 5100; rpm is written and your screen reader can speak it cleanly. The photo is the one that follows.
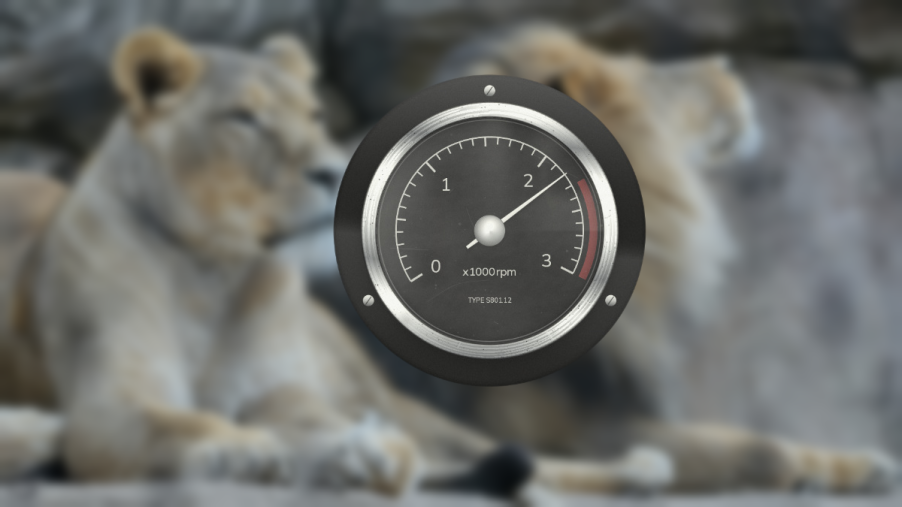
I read 2200; rpm
